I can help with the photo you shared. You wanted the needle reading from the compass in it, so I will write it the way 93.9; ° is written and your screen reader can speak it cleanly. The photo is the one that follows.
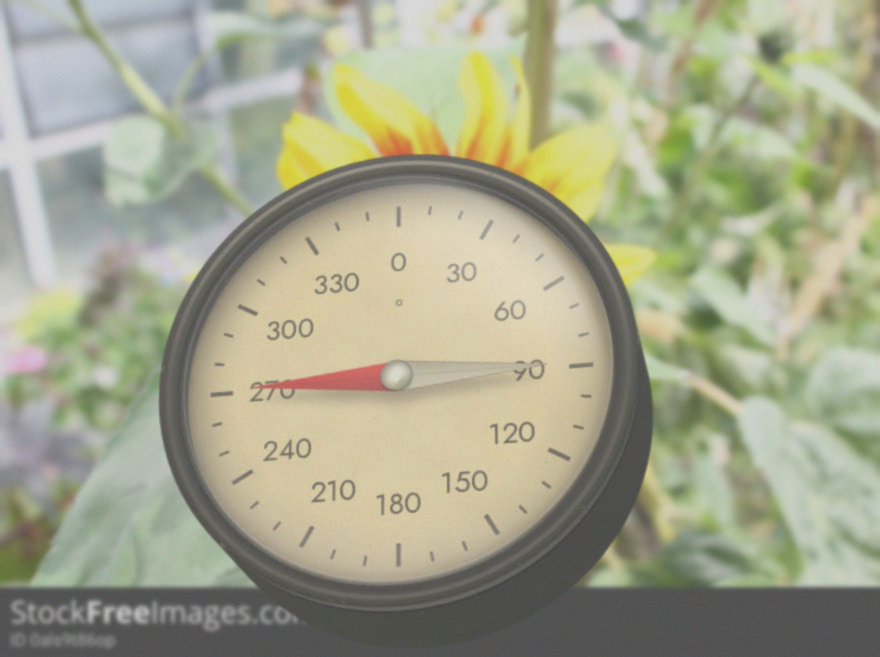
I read 270; °
